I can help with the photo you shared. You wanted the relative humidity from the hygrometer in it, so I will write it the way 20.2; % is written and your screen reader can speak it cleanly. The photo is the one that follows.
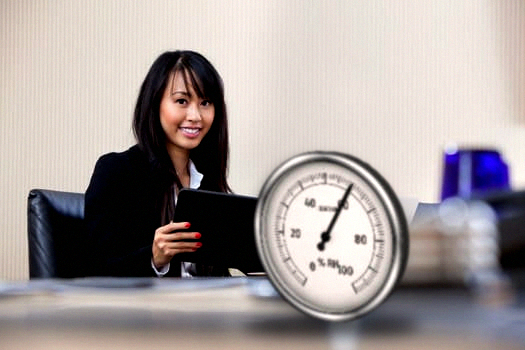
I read 60; %
